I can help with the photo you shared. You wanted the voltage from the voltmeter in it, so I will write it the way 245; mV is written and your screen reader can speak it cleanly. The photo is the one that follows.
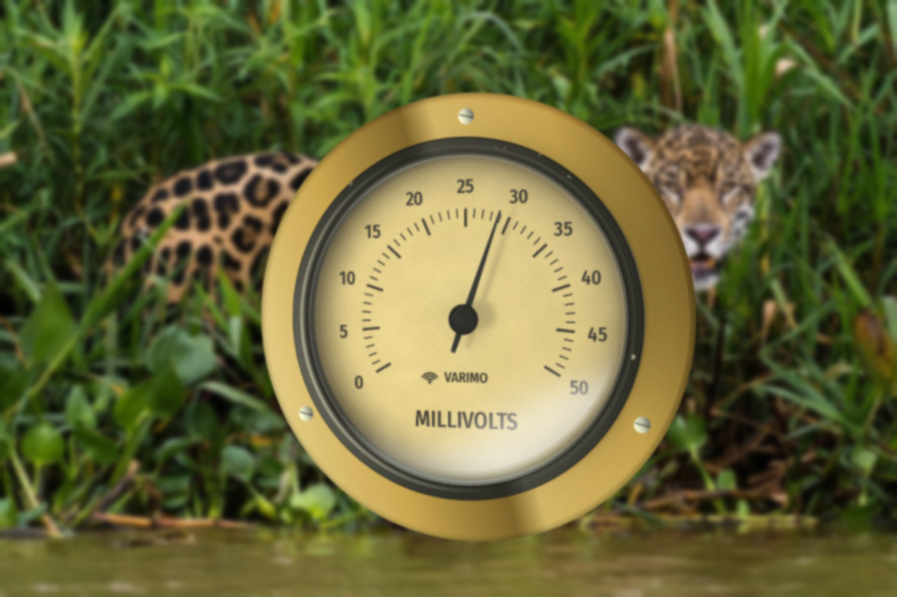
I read 29; mV
